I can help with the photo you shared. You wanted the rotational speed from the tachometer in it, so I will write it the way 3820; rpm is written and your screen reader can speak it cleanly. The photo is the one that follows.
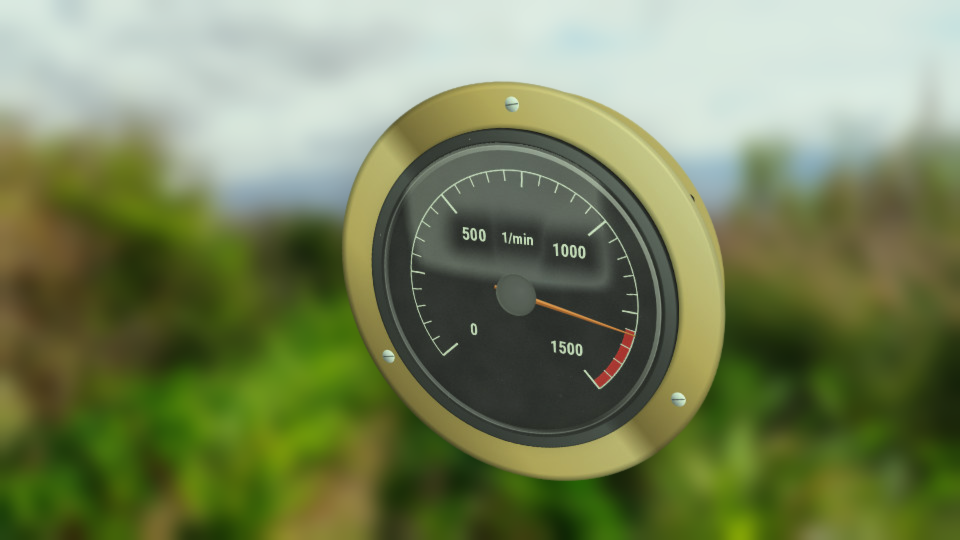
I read 1300; rpm
